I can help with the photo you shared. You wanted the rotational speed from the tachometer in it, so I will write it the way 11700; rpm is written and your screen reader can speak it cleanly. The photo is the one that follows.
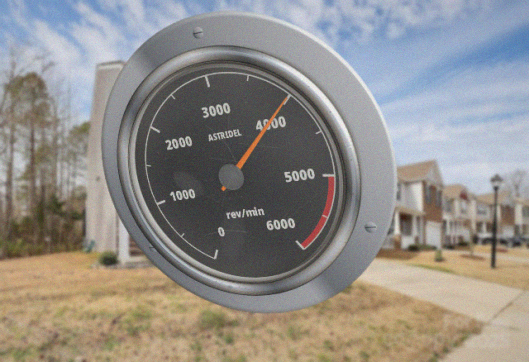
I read 4000; rpm
